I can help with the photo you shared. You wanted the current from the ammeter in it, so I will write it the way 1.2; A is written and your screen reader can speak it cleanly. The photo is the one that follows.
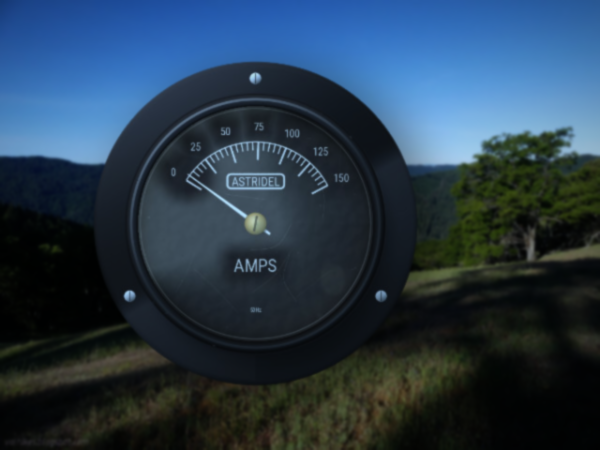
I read 5; A
